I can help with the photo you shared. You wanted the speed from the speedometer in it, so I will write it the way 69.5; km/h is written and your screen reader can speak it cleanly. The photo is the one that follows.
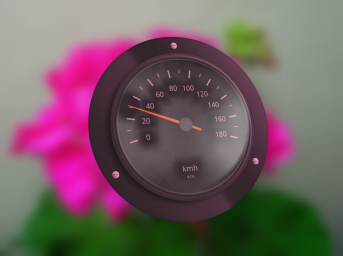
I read 30; km/h
